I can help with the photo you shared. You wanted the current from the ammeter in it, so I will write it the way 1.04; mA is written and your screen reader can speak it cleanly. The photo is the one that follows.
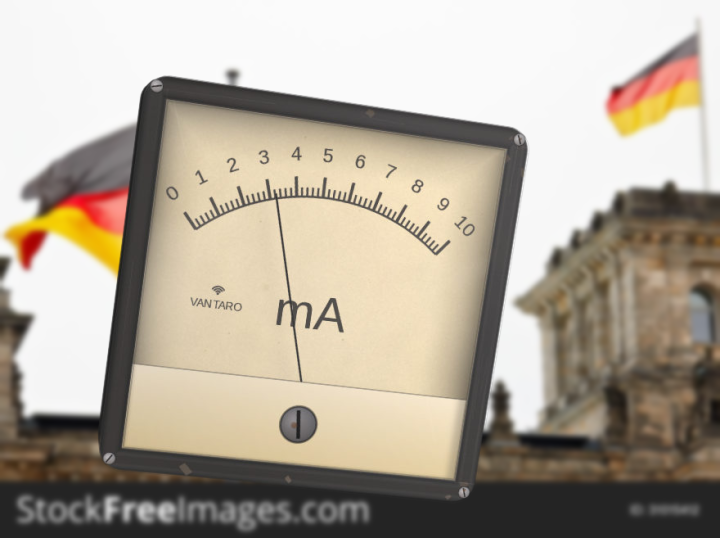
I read 3.2; mA
